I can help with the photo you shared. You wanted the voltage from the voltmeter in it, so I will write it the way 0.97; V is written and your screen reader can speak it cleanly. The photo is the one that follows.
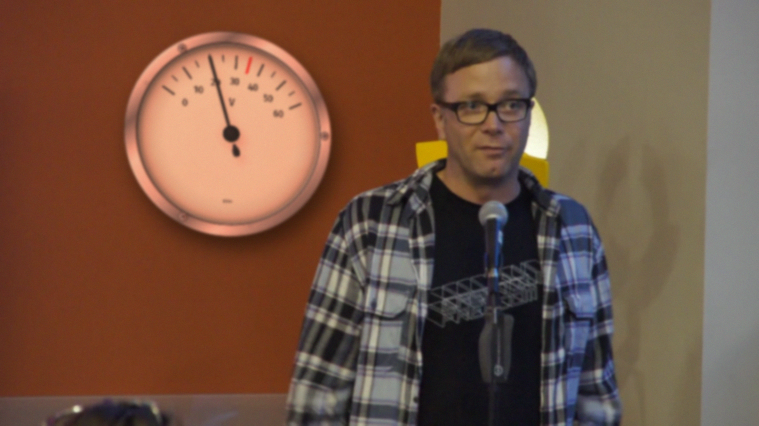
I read 20; V
